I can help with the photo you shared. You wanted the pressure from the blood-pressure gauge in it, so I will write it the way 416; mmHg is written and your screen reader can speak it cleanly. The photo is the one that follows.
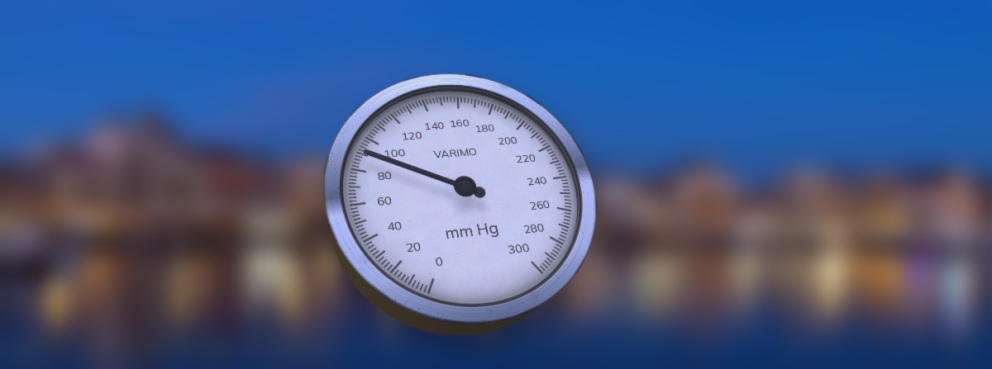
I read 90; mmHg
